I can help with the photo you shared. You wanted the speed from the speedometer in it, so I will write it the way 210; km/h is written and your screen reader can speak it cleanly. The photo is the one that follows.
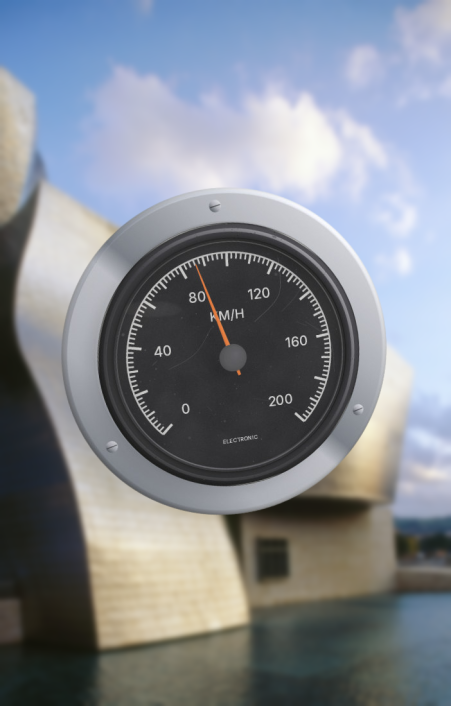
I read 86; km/h
